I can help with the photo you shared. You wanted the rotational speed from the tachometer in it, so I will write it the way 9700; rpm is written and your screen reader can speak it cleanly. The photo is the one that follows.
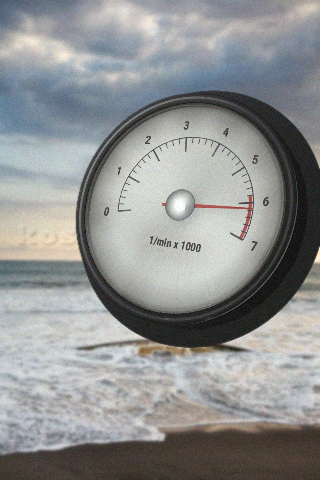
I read 6200; rpm
